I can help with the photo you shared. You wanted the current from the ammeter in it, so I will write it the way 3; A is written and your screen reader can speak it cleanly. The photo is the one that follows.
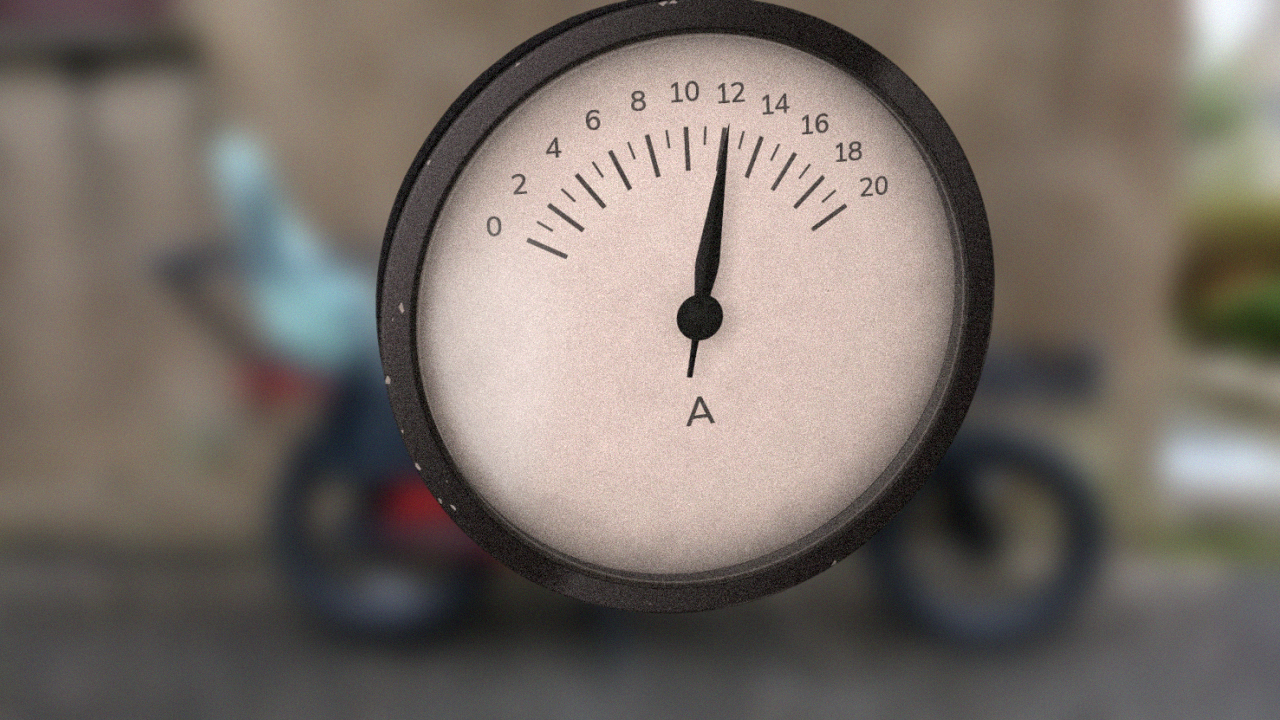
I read 12; A
